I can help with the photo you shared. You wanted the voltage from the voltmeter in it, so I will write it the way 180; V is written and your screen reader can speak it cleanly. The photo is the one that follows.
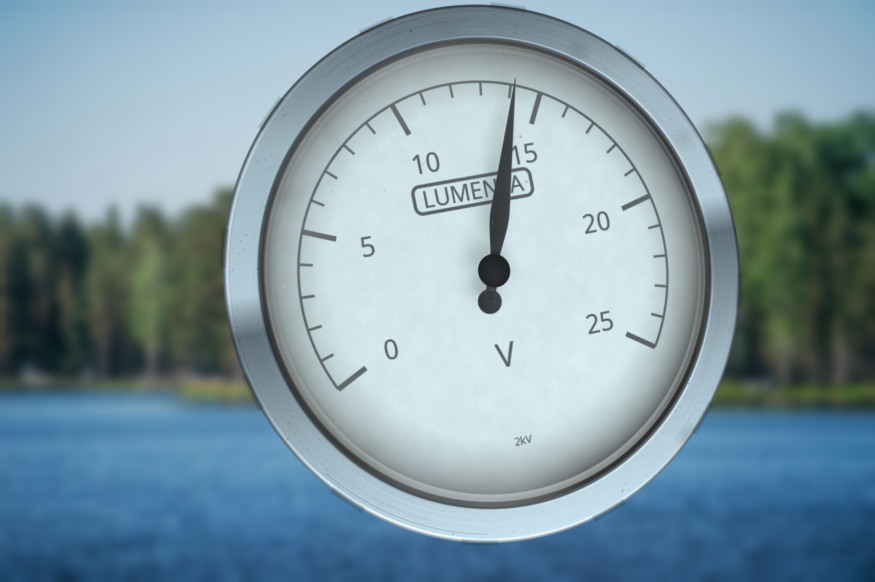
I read 14; V
